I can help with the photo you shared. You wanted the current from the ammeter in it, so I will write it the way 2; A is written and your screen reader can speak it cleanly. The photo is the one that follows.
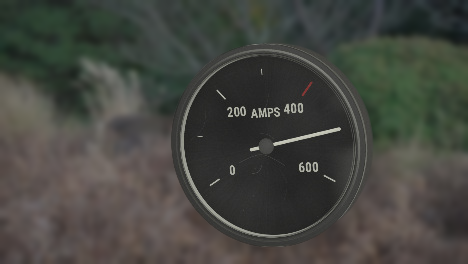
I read 500; A
